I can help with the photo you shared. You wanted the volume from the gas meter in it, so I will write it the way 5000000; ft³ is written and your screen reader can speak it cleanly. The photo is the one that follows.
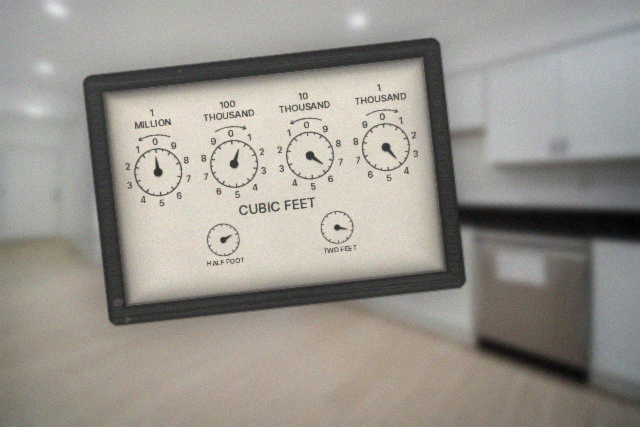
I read 6400; ft³
